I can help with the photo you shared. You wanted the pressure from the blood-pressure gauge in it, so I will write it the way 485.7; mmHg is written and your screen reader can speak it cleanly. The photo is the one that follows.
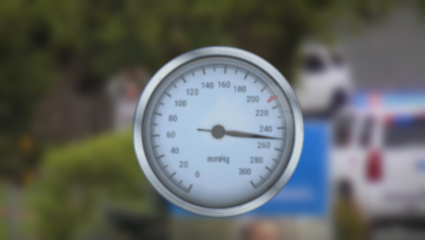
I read 250; mmHg
